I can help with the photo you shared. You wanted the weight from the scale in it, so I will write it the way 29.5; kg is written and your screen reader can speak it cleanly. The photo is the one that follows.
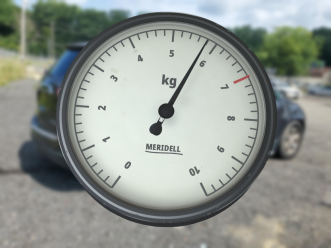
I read 5.8; kg
